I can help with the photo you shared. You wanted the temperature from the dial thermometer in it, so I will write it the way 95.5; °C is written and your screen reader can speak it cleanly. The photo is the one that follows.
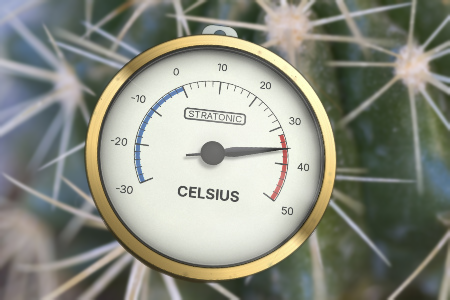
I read 36; °C
